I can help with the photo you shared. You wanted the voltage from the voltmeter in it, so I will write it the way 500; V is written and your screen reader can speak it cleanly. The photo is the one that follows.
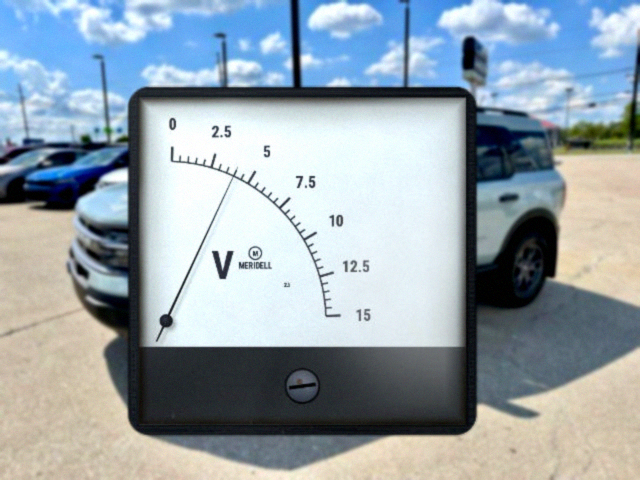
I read 4; V
